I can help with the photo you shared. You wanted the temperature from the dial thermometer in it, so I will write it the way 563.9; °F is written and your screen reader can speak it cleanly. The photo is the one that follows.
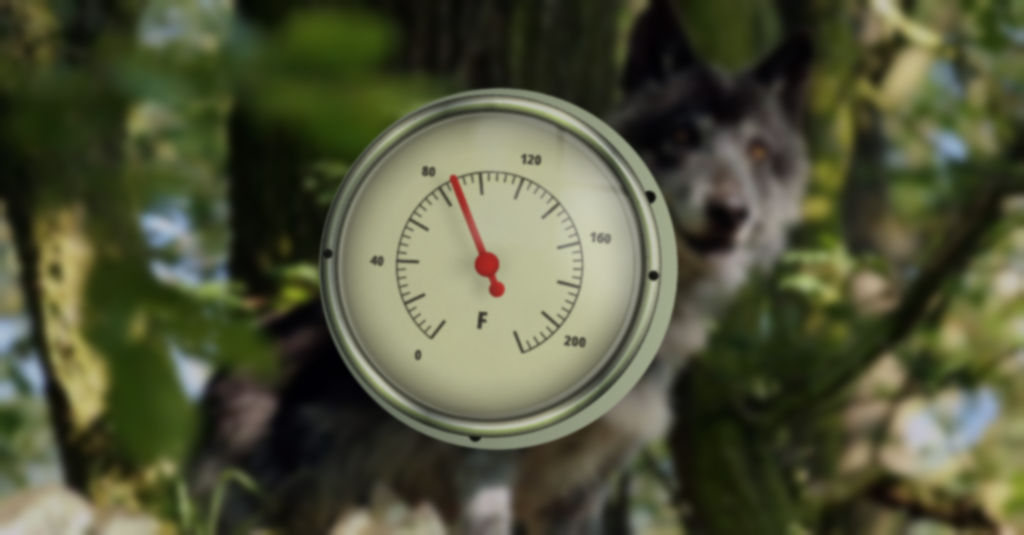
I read 88; °F
